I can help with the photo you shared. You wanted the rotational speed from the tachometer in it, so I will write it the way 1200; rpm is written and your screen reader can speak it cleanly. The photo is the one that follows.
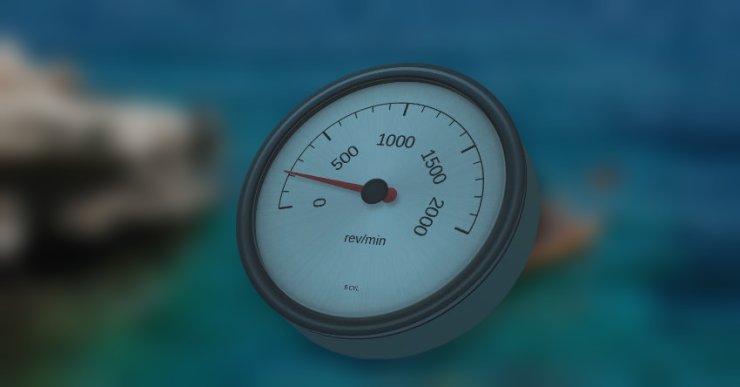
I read 200; rpm
